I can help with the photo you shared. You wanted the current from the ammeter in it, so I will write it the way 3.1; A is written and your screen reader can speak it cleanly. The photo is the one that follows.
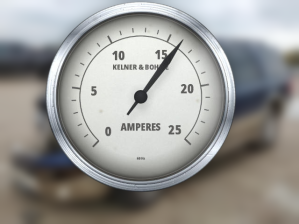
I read 16; A
